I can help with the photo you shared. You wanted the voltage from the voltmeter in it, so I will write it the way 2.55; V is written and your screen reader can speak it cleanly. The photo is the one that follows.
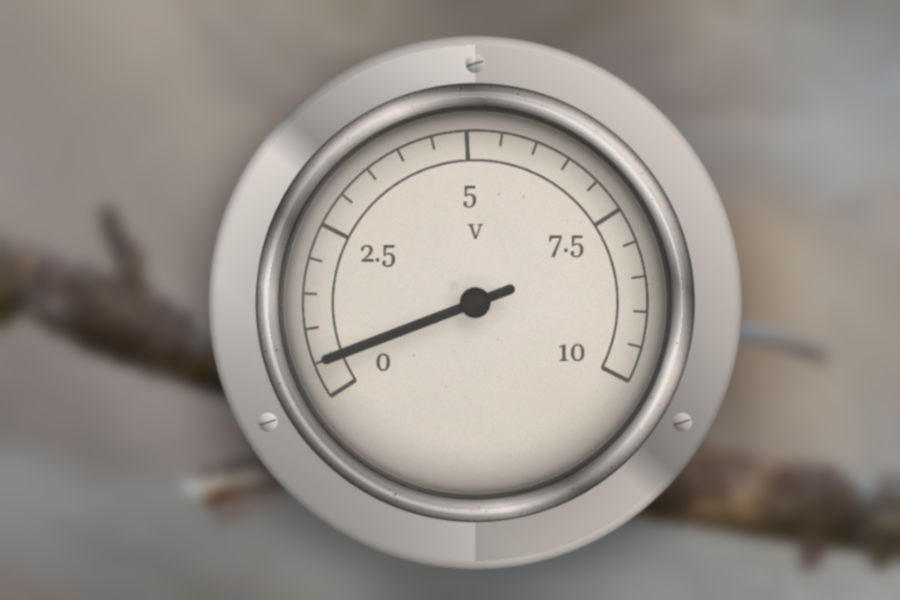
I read 0.5; V
